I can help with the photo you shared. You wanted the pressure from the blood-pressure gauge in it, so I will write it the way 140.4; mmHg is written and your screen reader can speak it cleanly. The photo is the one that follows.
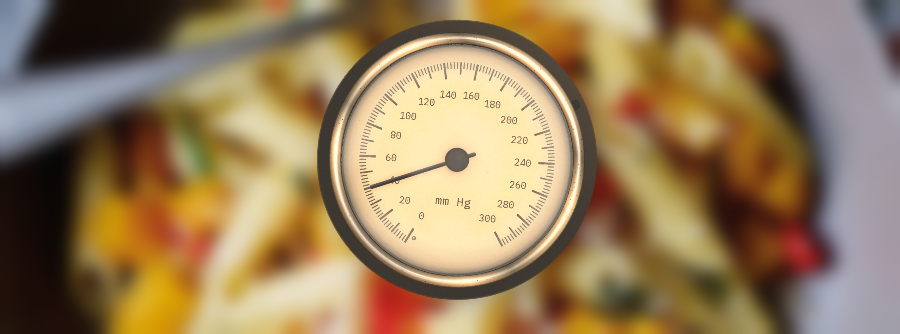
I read 40; mmHg
